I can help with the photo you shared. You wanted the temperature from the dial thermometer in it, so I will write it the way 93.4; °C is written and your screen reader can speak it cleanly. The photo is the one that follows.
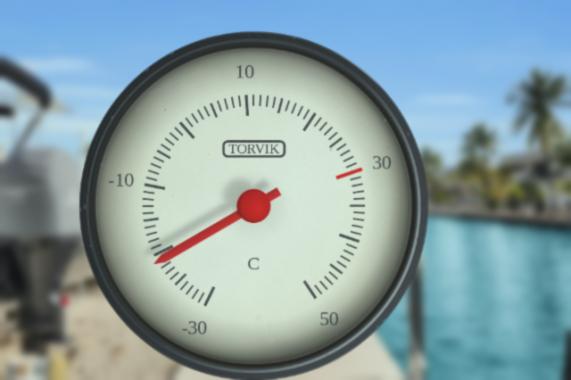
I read -21; °C
